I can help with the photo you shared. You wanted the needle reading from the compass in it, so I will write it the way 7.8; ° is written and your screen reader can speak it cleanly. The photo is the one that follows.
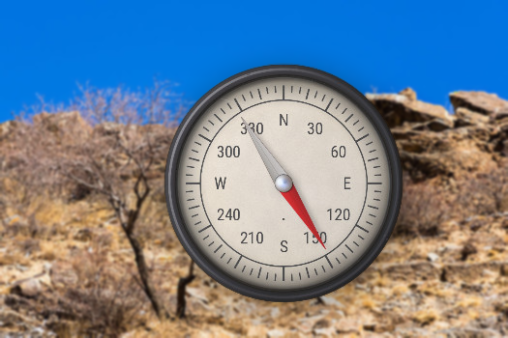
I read 147.5; °
